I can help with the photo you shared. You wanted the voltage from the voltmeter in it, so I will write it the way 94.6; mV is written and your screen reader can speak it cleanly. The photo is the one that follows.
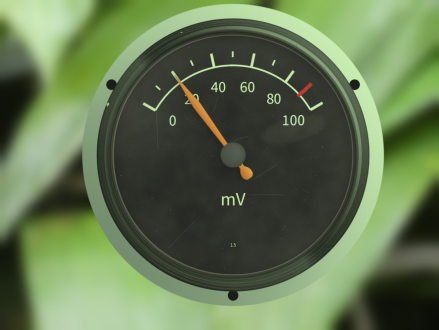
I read 20; mV
